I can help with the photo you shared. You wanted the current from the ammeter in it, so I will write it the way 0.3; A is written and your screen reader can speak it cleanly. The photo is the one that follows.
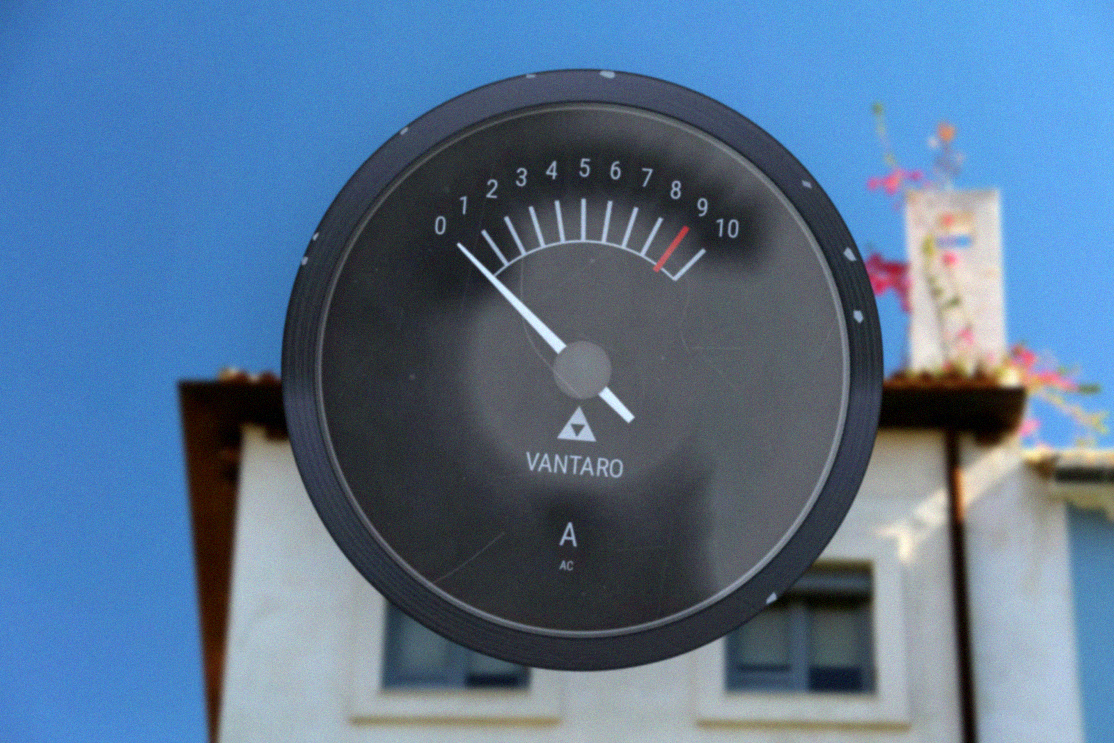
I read 0; A
